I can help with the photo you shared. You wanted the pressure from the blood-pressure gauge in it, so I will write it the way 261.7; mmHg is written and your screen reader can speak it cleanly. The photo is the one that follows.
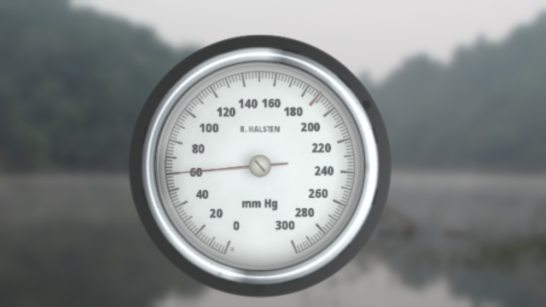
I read 60; mmHg
